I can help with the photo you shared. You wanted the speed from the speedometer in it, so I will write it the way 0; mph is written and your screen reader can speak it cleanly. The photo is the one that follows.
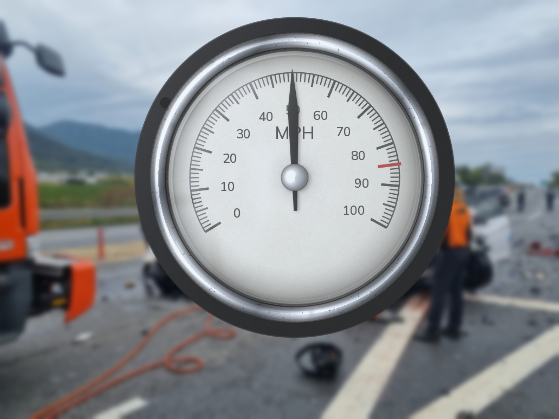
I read 50; mph
